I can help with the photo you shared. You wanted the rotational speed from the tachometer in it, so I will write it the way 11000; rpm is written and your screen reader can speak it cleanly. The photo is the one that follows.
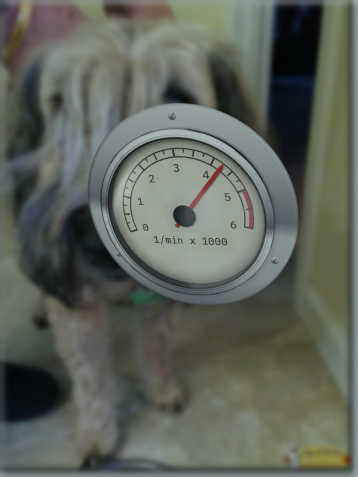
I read 4250; rpm
